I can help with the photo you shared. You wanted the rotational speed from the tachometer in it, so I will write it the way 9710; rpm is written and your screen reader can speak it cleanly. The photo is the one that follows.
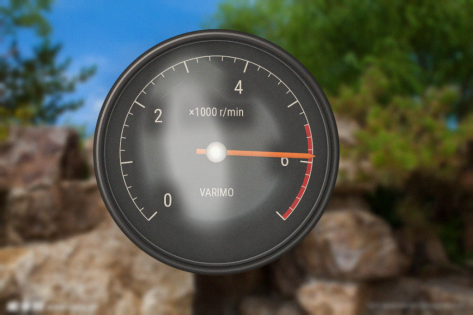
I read 5900; rpm
